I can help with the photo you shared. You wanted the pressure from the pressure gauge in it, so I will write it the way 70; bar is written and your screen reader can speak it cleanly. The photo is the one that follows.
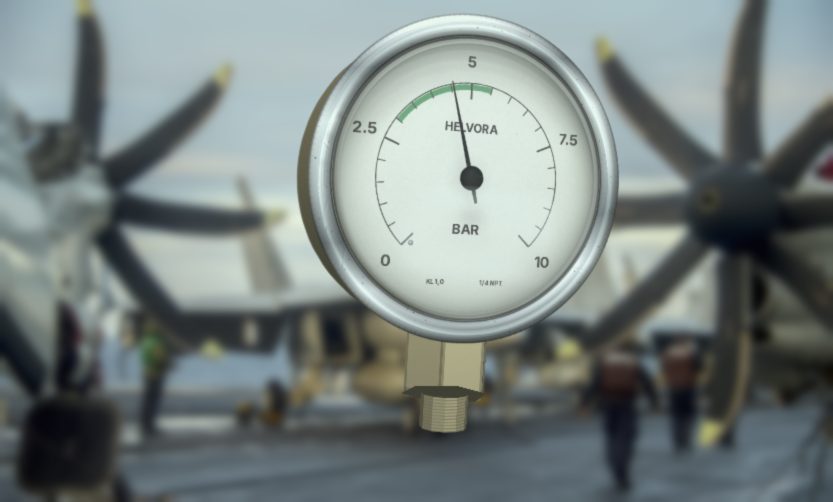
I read 4.5; bar
